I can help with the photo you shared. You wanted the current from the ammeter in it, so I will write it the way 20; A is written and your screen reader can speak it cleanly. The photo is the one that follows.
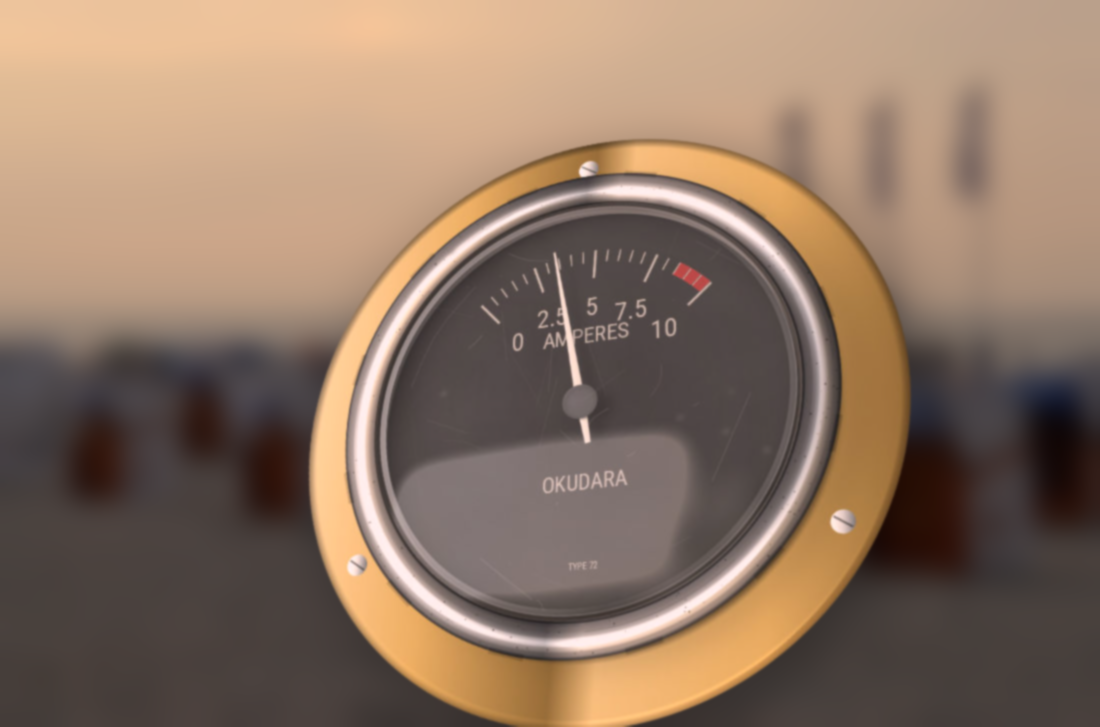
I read 3.5; A
